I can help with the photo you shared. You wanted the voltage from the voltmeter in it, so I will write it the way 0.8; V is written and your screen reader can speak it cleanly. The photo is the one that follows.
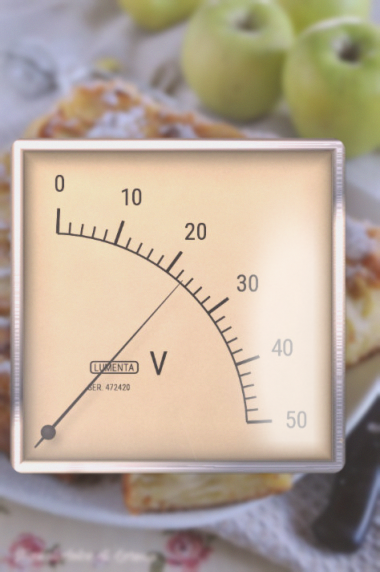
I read 23; V
